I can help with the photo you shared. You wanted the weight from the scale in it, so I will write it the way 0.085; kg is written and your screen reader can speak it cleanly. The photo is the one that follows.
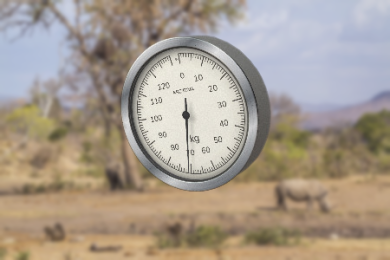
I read 70; kg
